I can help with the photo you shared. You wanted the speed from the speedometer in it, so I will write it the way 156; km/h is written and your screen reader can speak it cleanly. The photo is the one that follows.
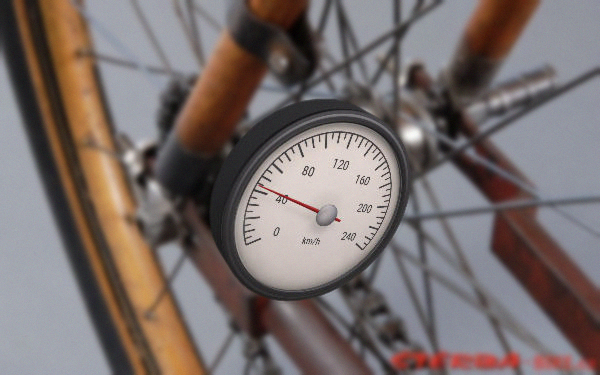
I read 45; km/h
